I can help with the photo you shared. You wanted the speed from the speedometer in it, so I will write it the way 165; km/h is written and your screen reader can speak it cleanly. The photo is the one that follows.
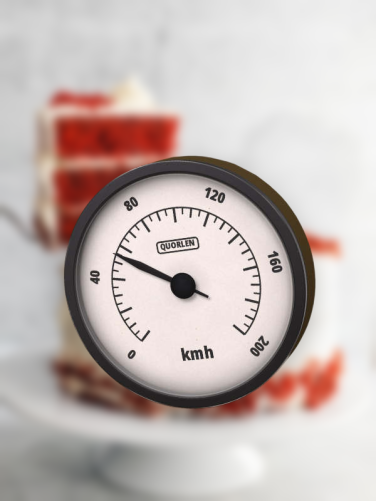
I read 55; km/h
